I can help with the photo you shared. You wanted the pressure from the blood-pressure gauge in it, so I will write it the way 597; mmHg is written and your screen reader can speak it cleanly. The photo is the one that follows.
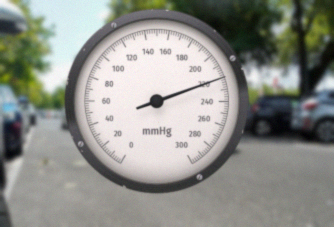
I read 220; mmHg
